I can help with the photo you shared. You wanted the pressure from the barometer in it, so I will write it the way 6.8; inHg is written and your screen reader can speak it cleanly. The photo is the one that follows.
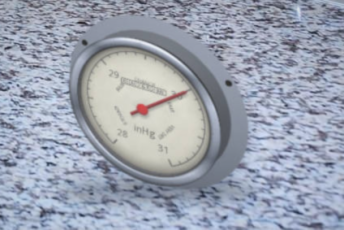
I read 30; inHg
